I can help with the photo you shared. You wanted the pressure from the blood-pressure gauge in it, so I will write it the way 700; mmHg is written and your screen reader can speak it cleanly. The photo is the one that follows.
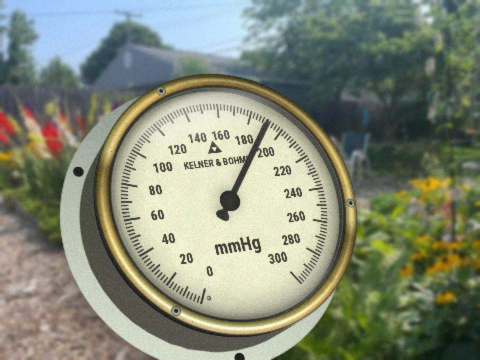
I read 190; mmHg
